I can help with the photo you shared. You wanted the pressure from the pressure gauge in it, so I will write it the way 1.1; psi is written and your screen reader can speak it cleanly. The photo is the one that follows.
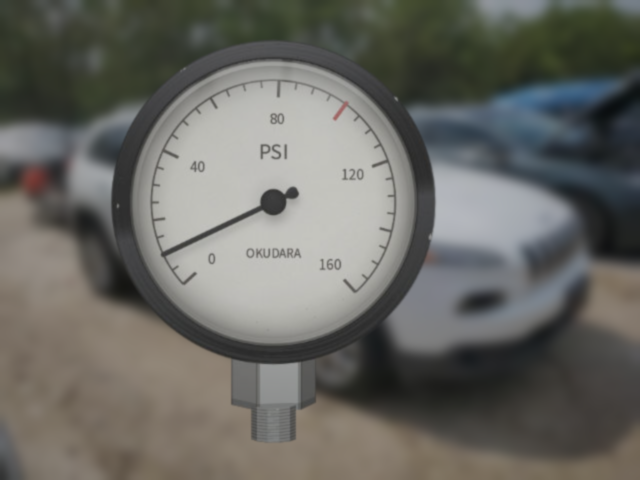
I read 10; psi
